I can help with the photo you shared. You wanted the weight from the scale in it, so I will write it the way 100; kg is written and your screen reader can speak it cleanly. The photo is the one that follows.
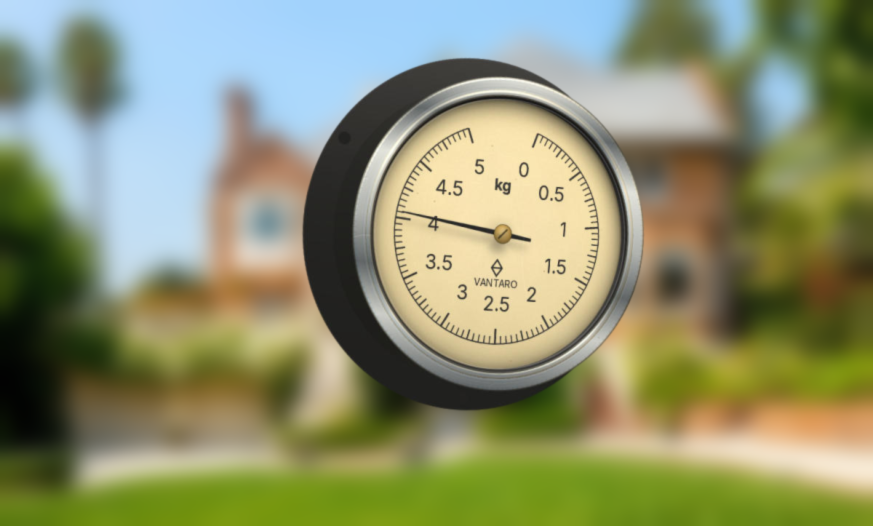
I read 4.05; kg
